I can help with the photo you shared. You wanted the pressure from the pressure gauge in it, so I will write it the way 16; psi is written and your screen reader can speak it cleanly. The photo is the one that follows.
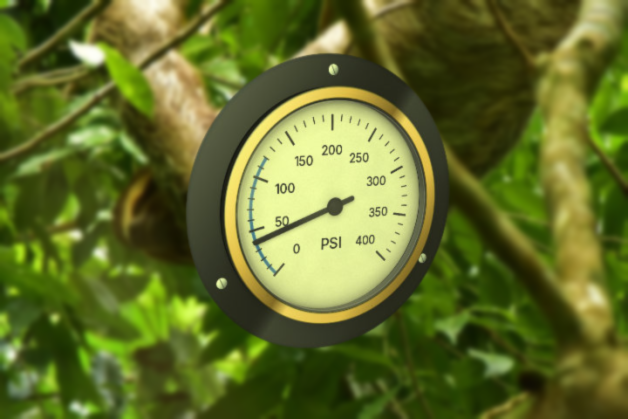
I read 40; psi
